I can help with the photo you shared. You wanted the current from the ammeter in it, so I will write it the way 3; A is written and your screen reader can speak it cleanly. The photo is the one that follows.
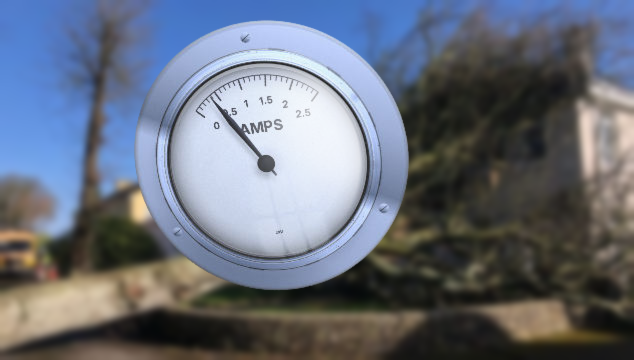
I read 0.4; A
